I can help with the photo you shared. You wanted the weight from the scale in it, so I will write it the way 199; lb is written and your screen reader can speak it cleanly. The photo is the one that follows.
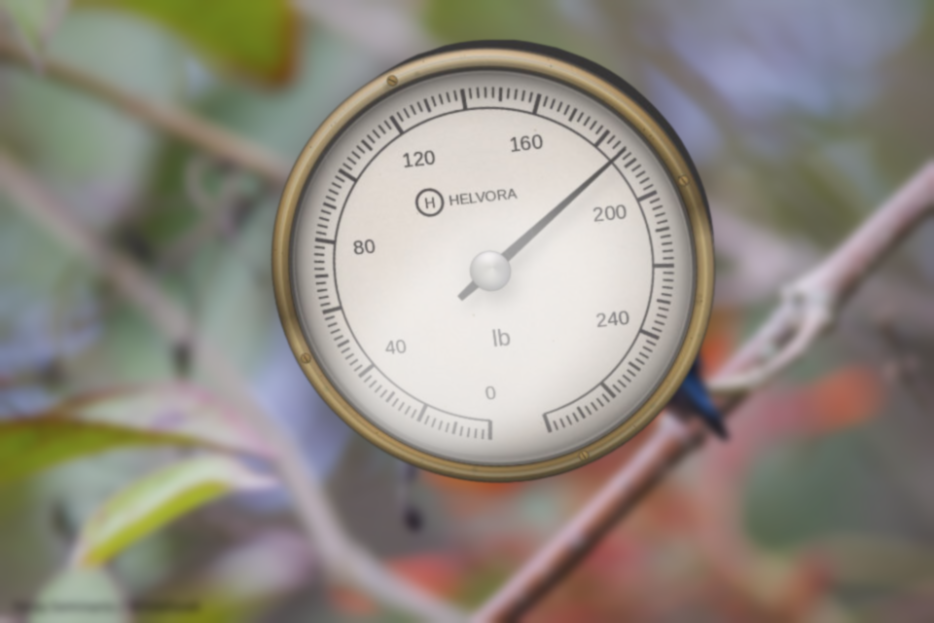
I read 186; lb
